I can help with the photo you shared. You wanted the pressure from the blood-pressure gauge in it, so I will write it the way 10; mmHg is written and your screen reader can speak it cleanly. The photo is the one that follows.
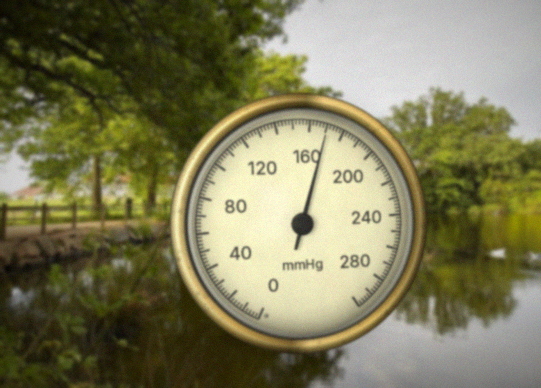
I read 170; mmHg
